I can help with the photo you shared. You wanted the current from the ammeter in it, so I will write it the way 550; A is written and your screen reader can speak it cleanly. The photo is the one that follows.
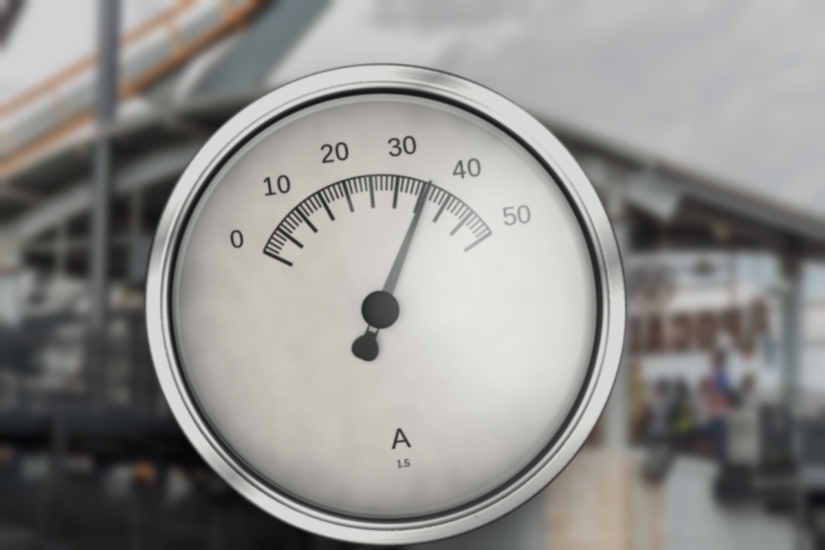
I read 36; A
